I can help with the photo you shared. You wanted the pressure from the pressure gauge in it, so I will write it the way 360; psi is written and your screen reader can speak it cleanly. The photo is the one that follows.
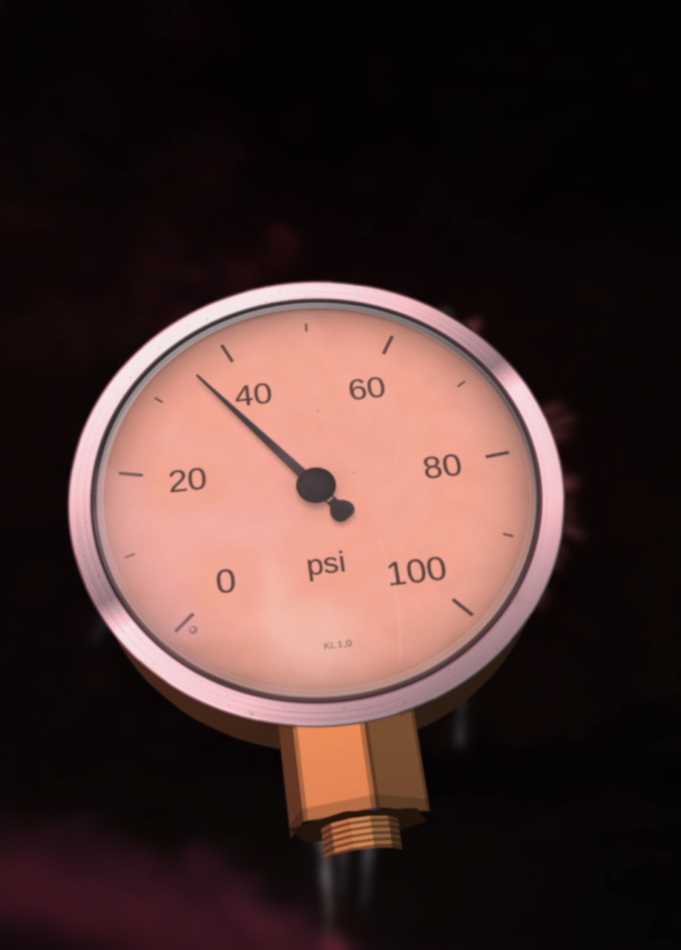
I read 35; psi
